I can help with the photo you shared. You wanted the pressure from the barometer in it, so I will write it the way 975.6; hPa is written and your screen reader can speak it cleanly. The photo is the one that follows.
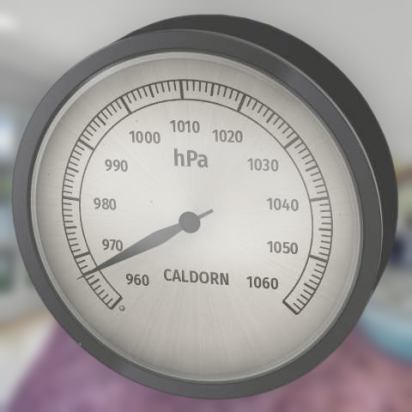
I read 967; hPa
